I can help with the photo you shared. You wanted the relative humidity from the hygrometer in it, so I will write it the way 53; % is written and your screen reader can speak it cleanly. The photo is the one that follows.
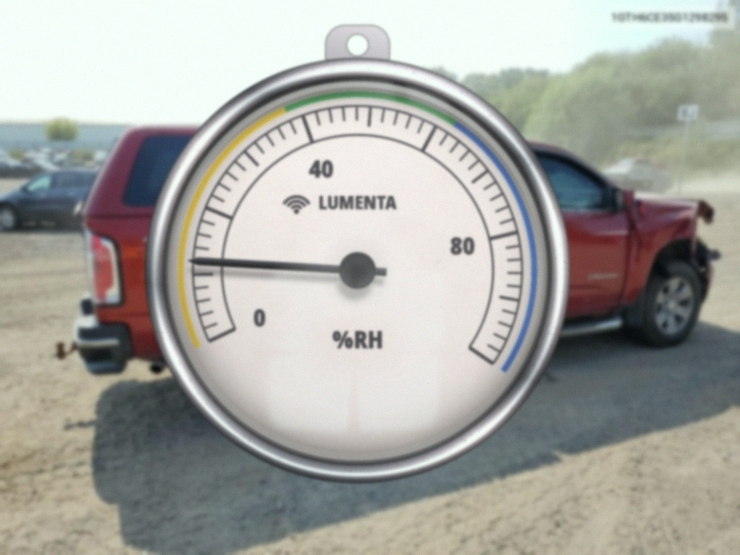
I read 12; %
